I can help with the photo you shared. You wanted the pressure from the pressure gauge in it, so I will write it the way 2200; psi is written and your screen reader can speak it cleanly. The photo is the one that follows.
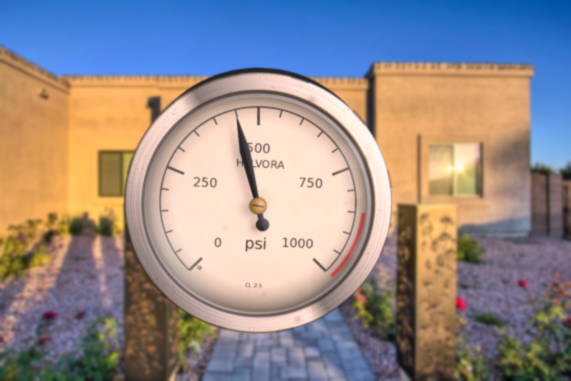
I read 450; psi
